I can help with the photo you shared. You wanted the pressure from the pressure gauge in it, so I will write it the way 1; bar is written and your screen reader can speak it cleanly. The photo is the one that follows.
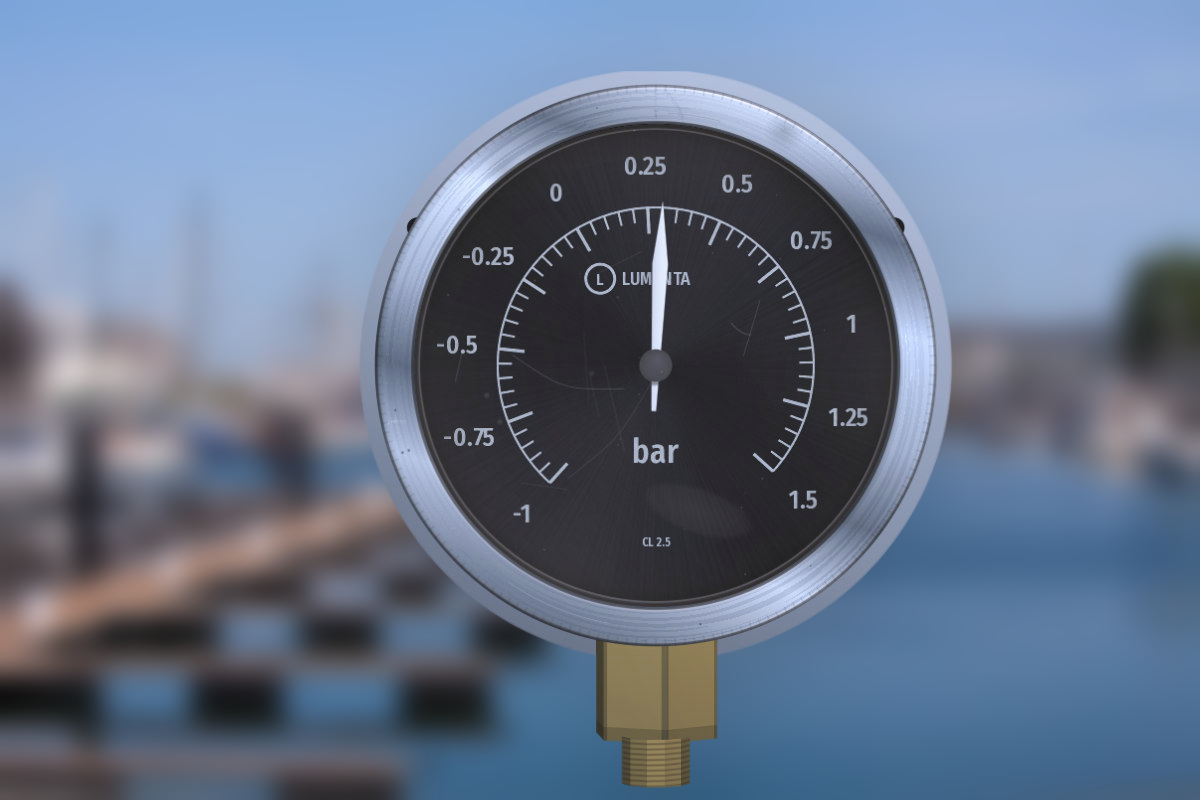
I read 0.3; bar
